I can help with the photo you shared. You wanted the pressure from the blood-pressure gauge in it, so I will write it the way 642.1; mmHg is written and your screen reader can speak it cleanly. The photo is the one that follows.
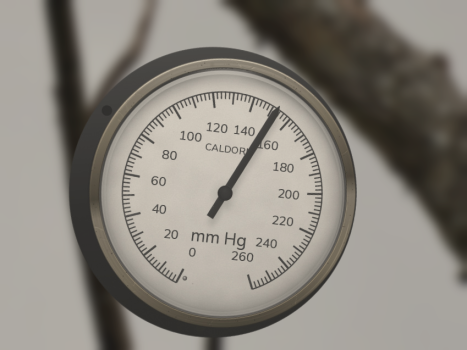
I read 152; mmHg
